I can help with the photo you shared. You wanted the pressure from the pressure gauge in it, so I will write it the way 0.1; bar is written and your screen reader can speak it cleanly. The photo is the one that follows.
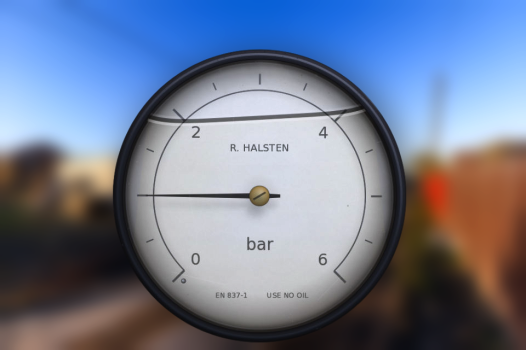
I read 1; bar
